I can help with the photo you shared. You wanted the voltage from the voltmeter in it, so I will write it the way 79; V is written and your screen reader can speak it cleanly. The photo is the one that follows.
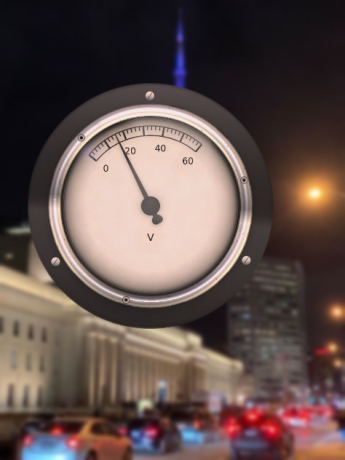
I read 16; V
